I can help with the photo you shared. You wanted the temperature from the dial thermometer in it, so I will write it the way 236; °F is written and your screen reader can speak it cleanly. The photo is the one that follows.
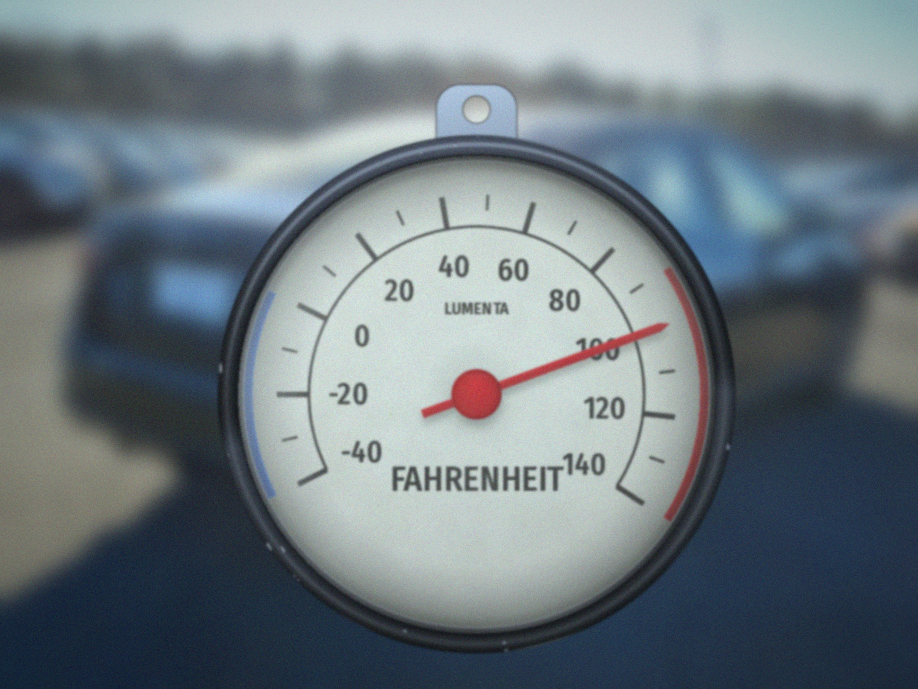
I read 100; °F
